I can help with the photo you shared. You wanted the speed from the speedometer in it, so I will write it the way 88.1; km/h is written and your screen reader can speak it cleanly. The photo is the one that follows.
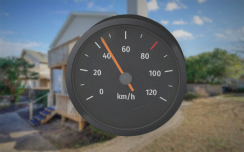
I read 45; km/h
